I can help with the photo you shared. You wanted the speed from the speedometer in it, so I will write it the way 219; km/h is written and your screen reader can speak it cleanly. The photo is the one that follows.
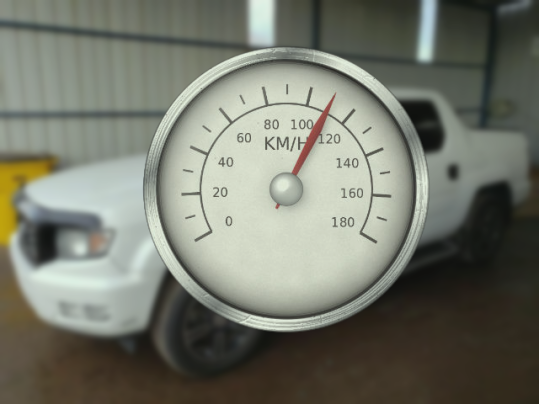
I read 110; km/h
